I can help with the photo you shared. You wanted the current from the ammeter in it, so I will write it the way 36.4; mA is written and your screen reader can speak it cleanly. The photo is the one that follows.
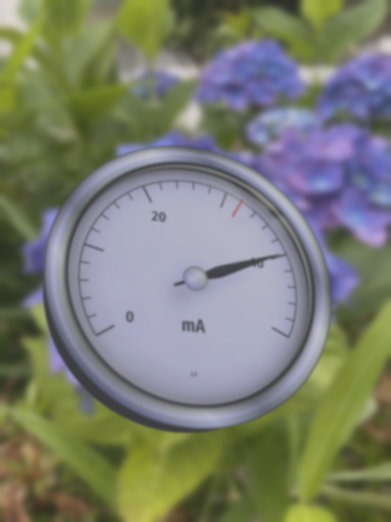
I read 40; mA
